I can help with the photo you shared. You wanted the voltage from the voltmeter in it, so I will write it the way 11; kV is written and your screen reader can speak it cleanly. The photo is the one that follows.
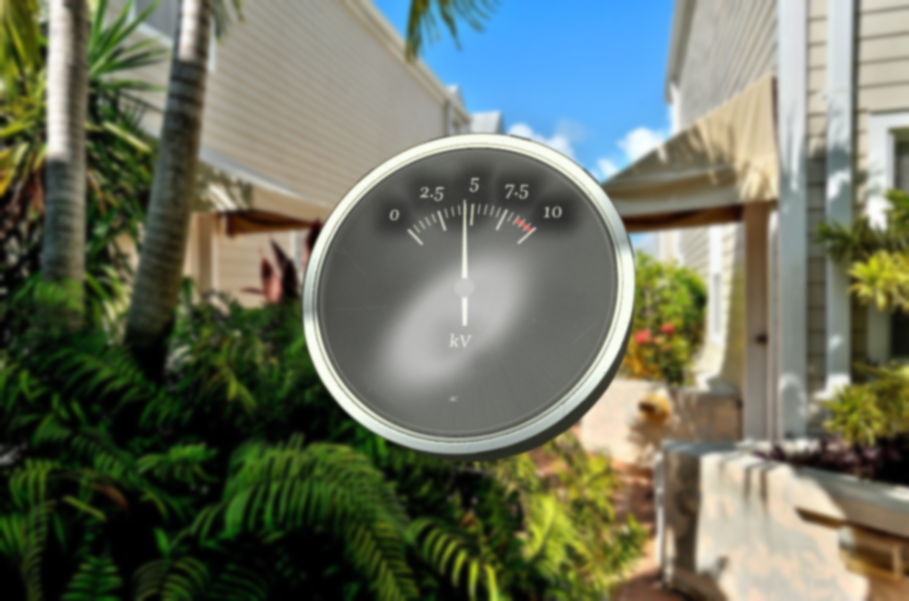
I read 4.5; kV
